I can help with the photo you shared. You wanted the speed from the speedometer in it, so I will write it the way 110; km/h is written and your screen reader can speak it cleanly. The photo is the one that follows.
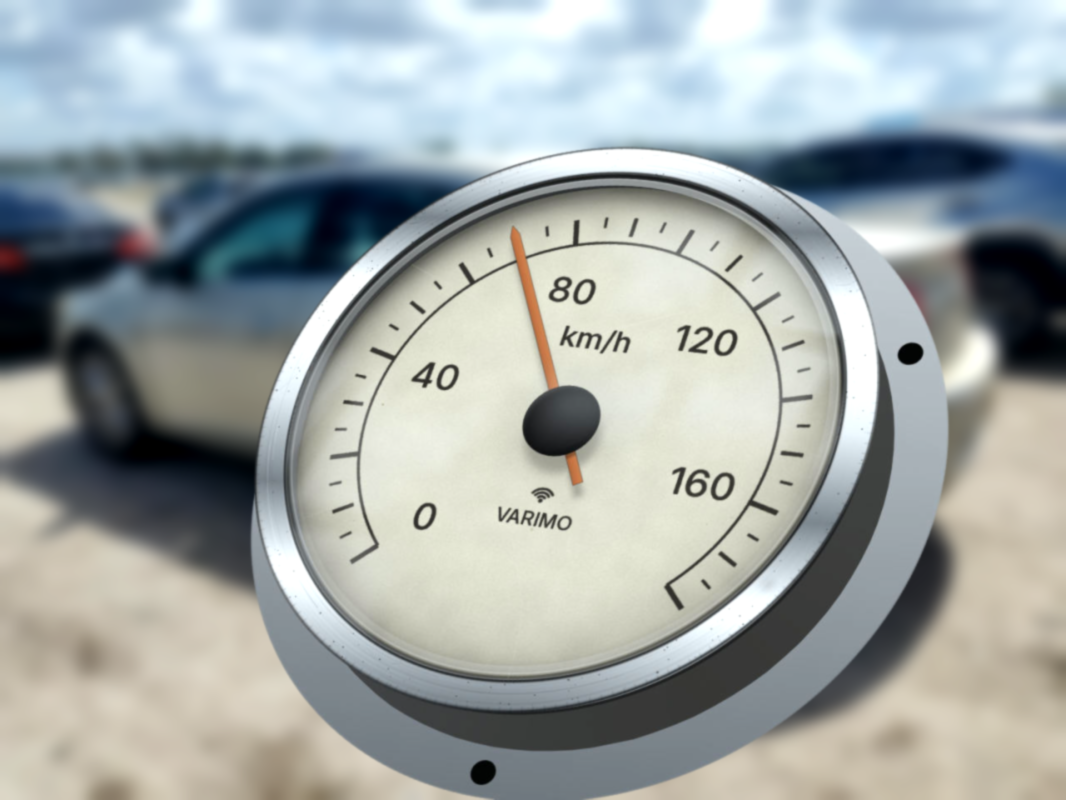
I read 70; km/h
